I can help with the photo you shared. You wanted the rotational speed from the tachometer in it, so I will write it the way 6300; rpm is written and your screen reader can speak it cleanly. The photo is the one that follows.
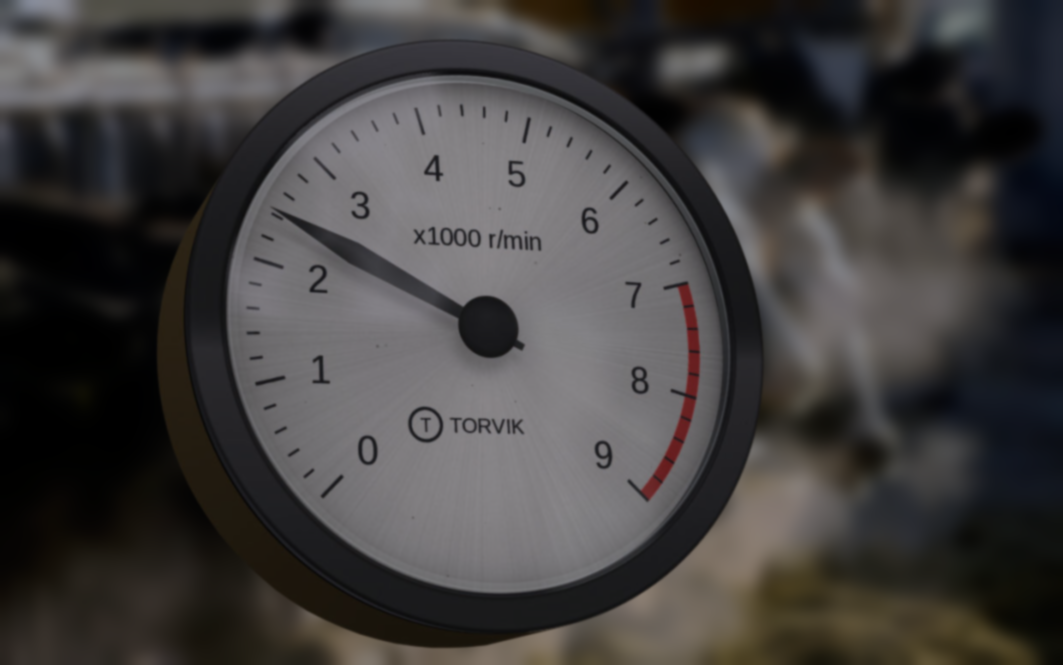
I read 2400; rpm
